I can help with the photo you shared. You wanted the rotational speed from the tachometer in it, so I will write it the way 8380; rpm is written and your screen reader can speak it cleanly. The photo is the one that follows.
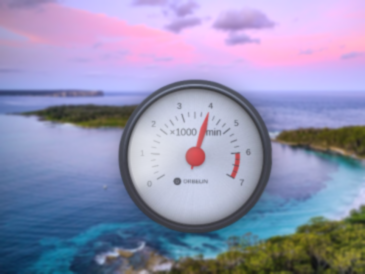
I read 4000; rpm
